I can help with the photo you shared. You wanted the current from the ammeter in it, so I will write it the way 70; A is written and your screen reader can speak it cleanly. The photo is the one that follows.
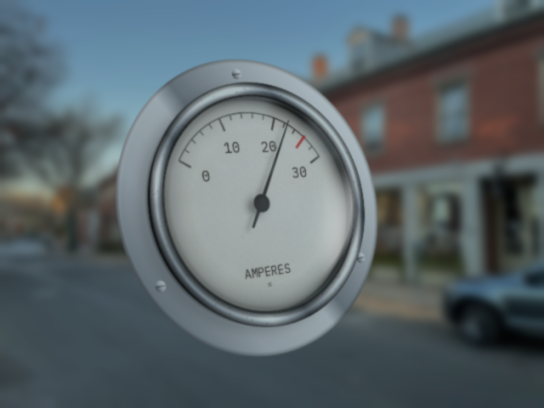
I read 22; A
